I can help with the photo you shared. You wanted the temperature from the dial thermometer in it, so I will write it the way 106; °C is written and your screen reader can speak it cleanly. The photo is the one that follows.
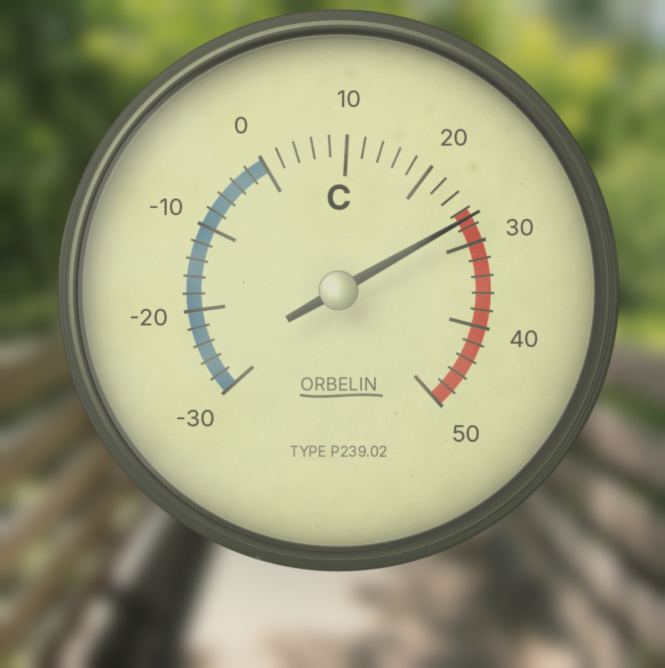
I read 27; °C
